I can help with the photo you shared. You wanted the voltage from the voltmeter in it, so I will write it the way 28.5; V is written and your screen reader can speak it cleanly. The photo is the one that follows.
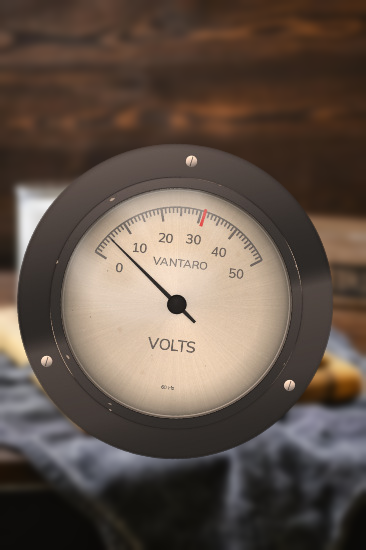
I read 5; V
